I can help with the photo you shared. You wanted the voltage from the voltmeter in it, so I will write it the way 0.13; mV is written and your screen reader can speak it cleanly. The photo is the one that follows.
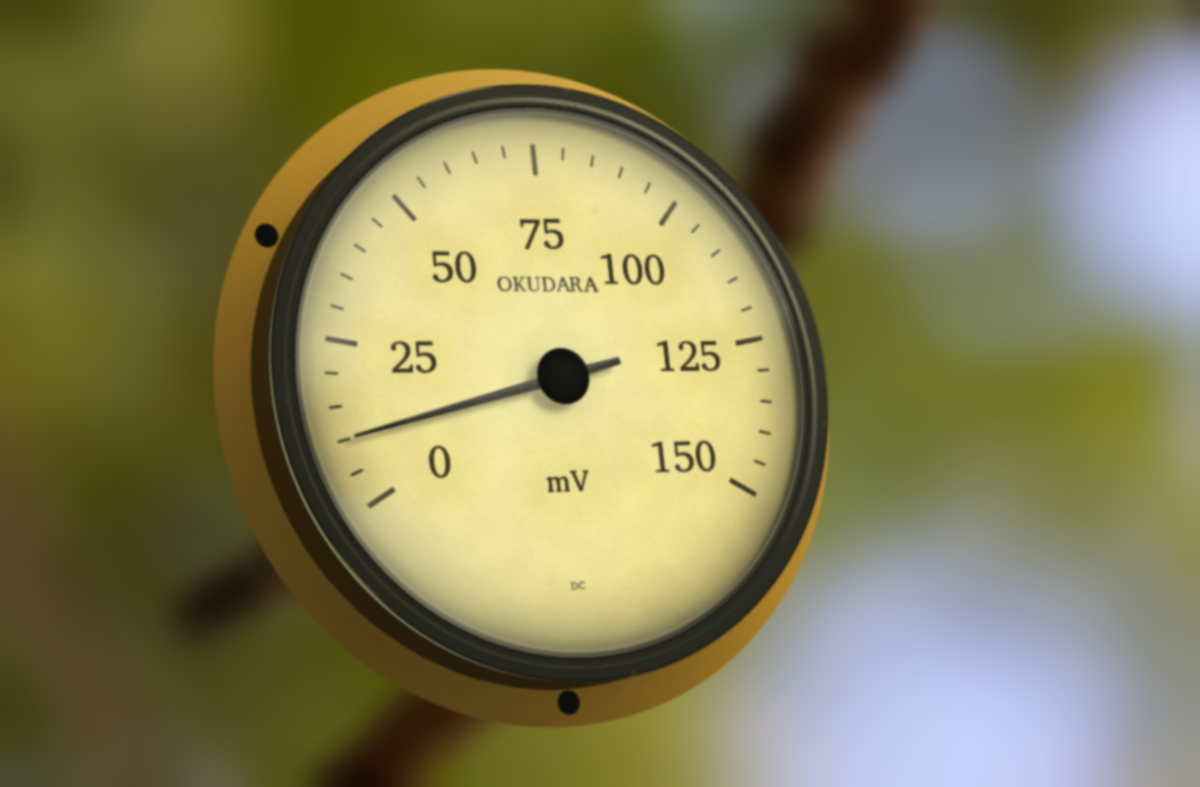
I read 10; mV
